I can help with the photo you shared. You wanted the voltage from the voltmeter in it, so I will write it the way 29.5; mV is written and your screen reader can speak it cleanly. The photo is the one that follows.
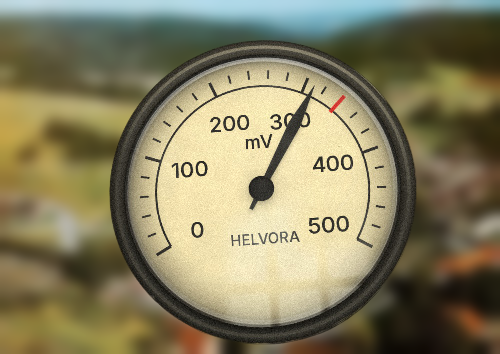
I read 310; mV
